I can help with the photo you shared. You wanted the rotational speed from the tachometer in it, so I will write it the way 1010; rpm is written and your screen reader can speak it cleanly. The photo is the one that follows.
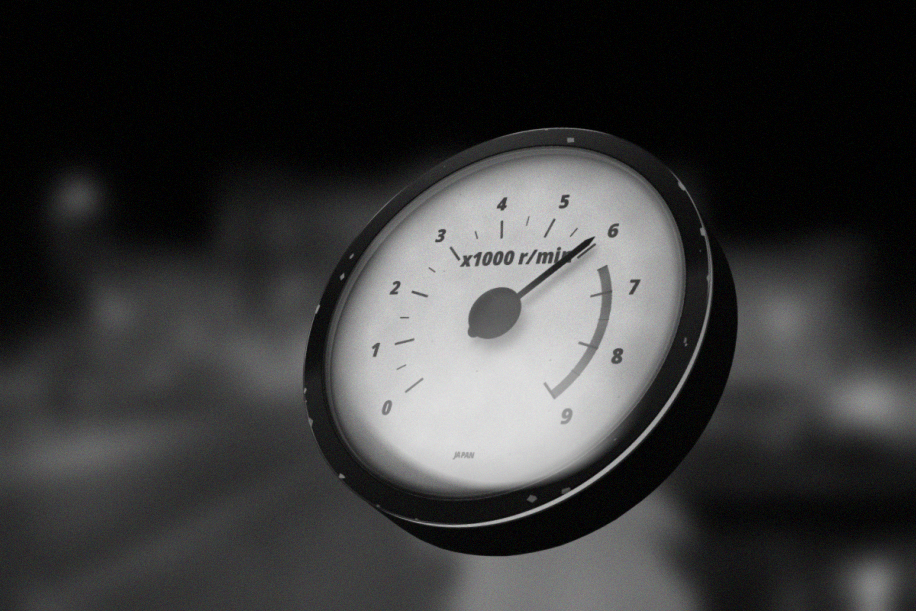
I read 6000; rpm
